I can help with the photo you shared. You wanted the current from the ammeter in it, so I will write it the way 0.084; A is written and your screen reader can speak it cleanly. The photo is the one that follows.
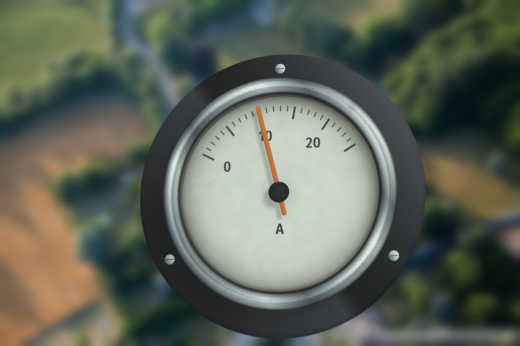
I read 10; A
